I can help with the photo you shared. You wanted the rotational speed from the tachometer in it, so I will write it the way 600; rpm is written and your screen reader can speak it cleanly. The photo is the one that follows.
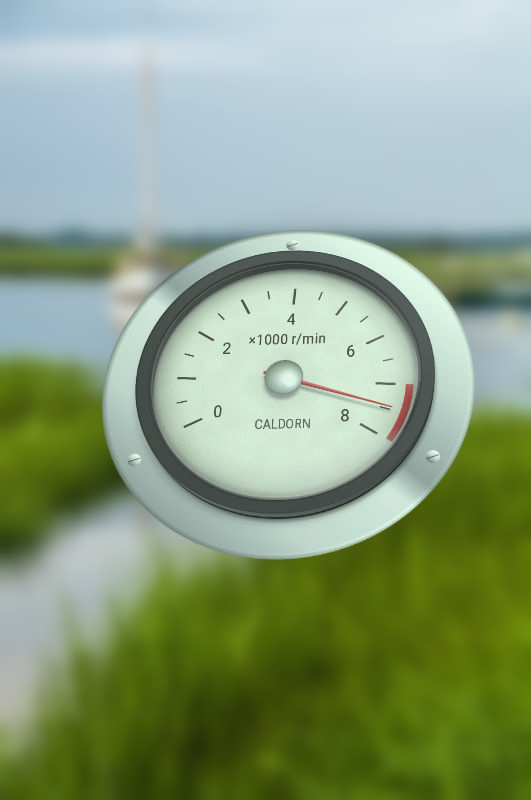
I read 7500; rpm
